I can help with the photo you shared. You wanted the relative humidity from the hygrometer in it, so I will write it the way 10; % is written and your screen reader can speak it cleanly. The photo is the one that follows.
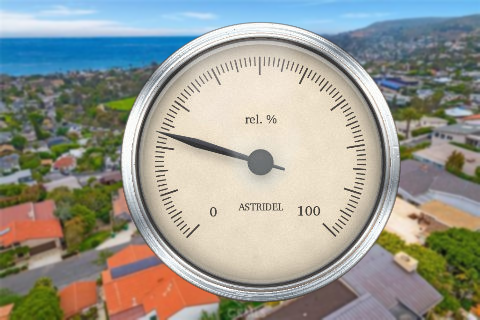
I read 23; %
